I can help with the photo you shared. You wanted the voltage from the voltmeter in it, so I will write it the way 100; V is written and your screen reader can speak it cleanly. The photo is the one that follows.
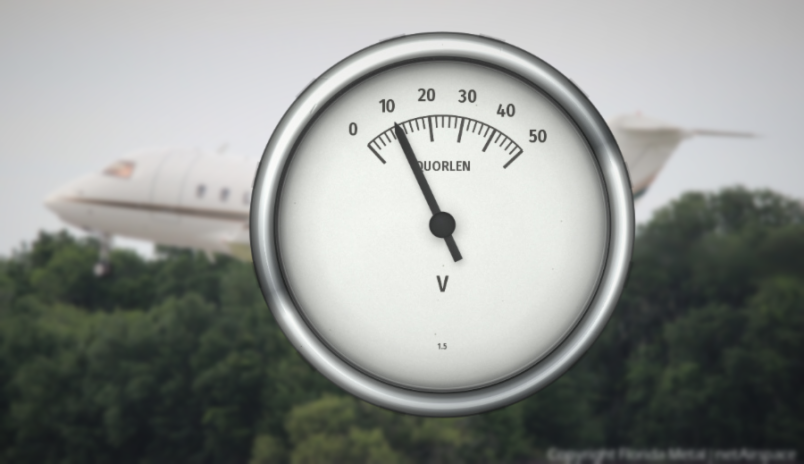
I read 10; V
